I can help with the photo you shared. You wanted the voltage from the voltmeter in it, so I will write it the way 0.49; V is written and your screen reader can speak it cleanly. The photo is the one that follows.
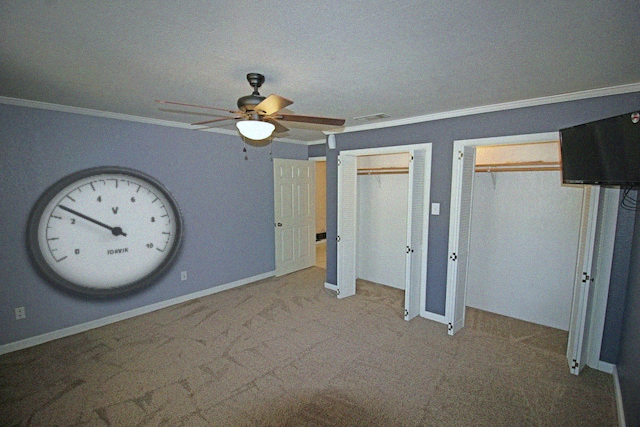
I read 2.5; V
